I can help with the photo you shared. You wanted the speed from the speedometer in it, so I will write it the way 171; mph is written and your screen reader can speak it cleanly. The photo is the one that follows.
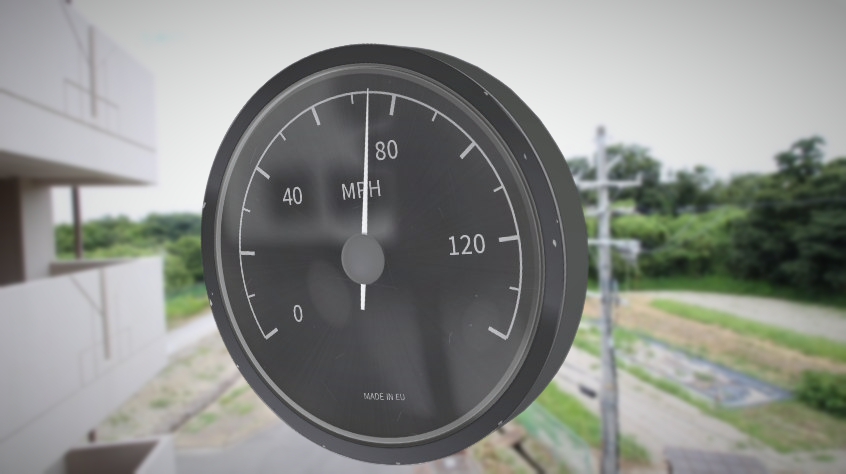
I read 75; mph
